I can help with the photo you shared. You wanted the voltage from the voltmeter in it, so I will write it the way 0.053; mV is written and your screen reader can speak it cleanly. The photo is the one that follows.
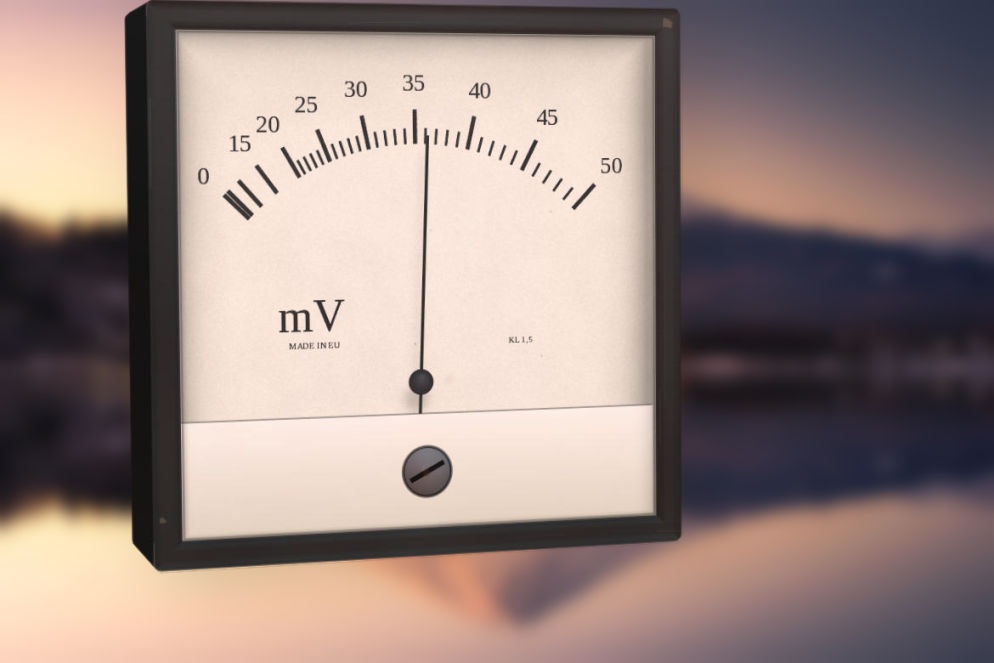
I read 36; mV
